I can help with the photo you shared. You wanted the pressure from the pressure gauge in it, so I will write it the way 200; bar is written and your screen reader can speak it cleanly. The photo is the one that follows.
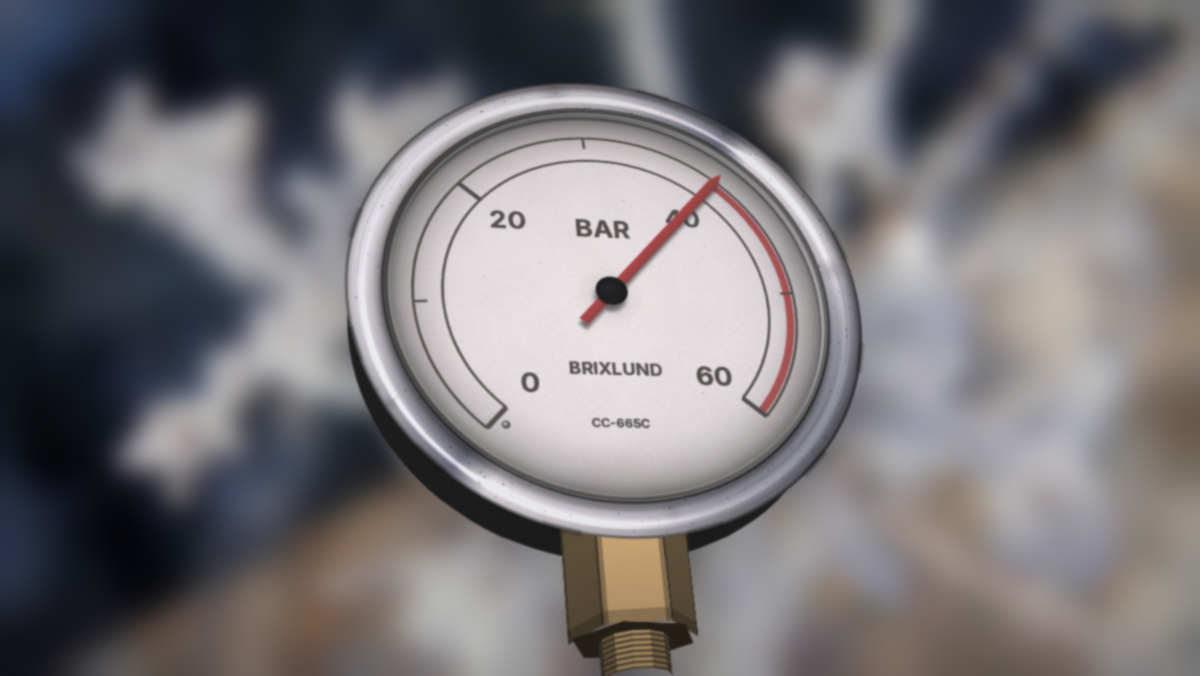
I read 40; bar
